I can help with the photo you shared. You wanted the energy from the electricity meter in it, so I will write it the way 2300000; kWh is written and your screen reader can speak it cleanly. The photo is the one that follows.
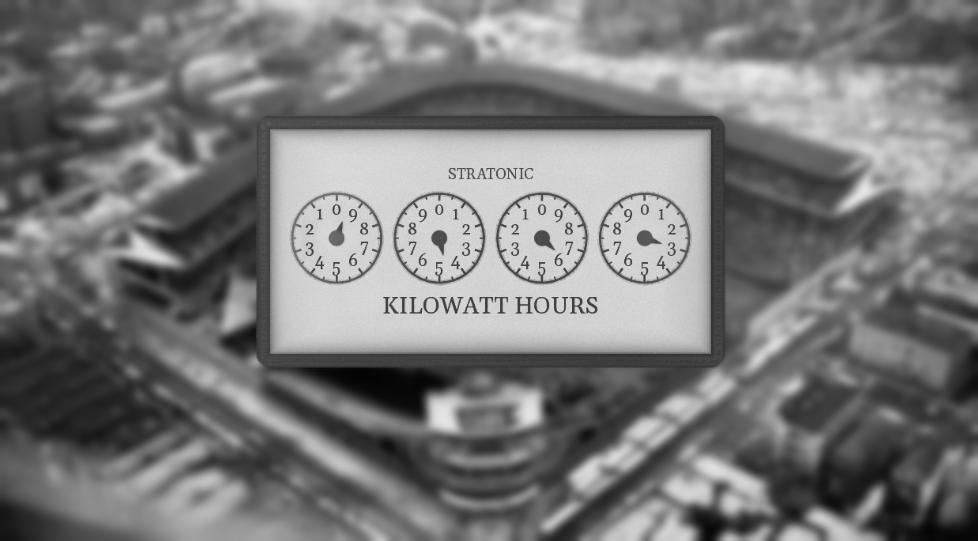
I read 9463; kWh
